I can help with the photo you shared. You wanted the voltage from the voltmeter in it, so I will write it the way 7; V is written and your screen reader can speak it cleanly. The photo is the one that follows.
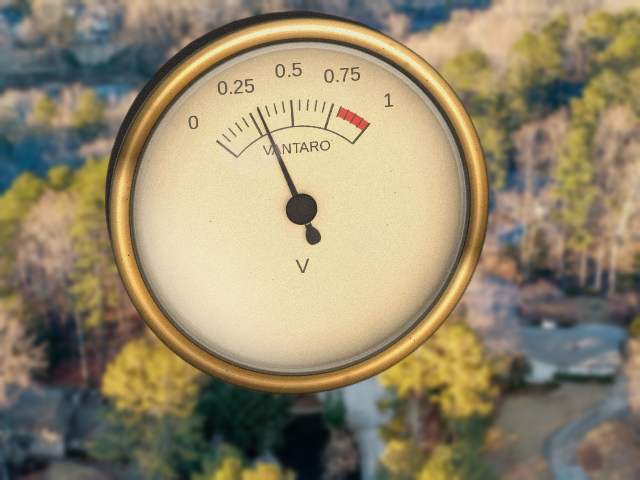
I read 0.3; V
